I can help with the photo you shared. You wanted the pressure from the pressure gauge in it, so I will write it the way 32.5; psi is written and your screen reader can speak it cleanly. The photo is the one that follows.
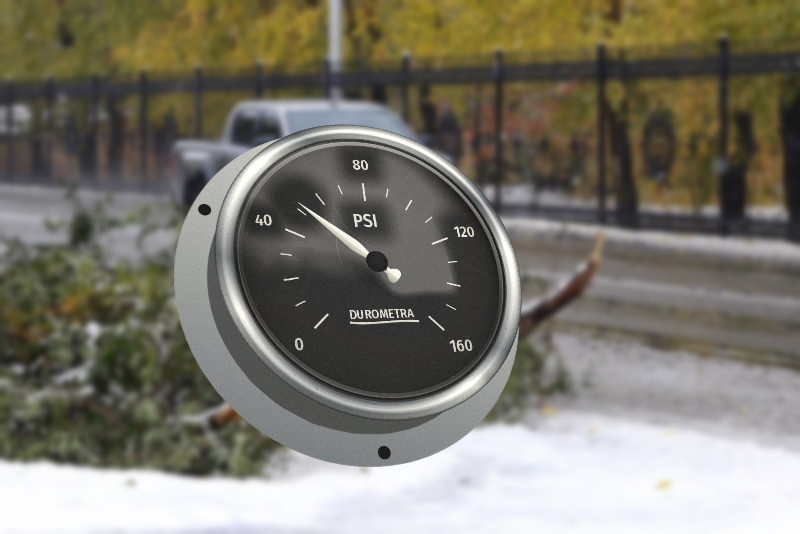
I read 50; psi
